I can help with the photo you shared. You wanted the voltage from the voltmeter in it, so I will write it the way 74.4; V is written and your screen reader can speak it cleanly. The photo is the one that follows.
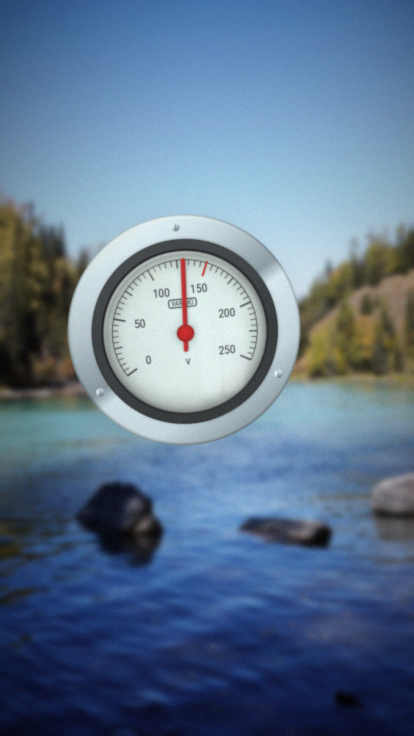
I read 130; V
